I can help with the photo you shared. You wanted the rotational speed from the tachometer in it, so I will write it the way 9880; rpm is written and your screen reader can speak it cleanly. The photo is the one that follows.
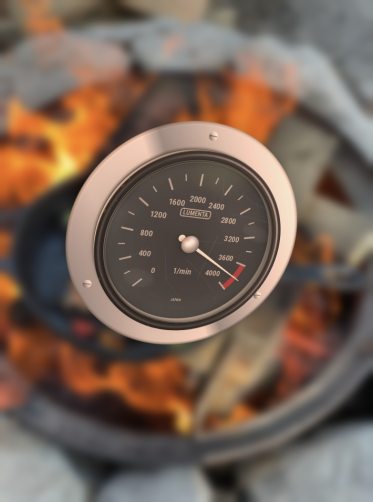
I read 3800; rpm
